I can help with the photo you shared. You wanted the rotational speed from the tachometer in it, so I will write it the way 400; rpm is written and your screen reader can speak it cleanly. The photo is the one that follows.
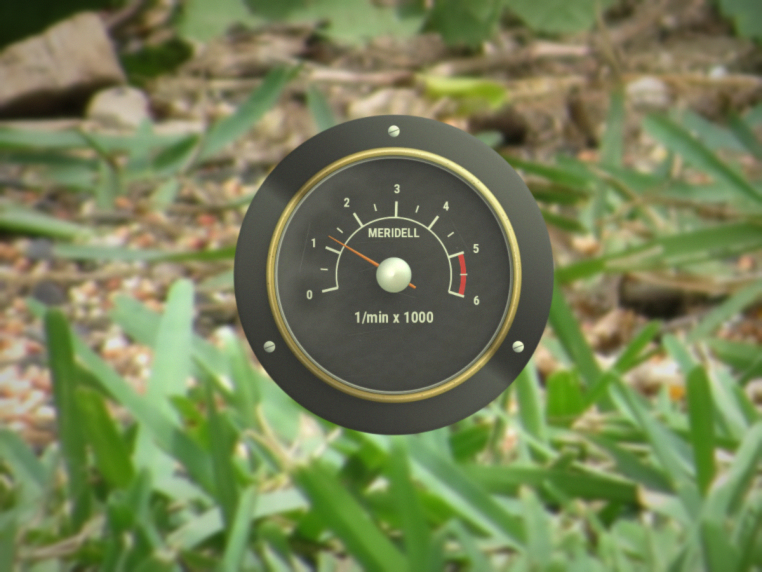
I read 1250; rpm
